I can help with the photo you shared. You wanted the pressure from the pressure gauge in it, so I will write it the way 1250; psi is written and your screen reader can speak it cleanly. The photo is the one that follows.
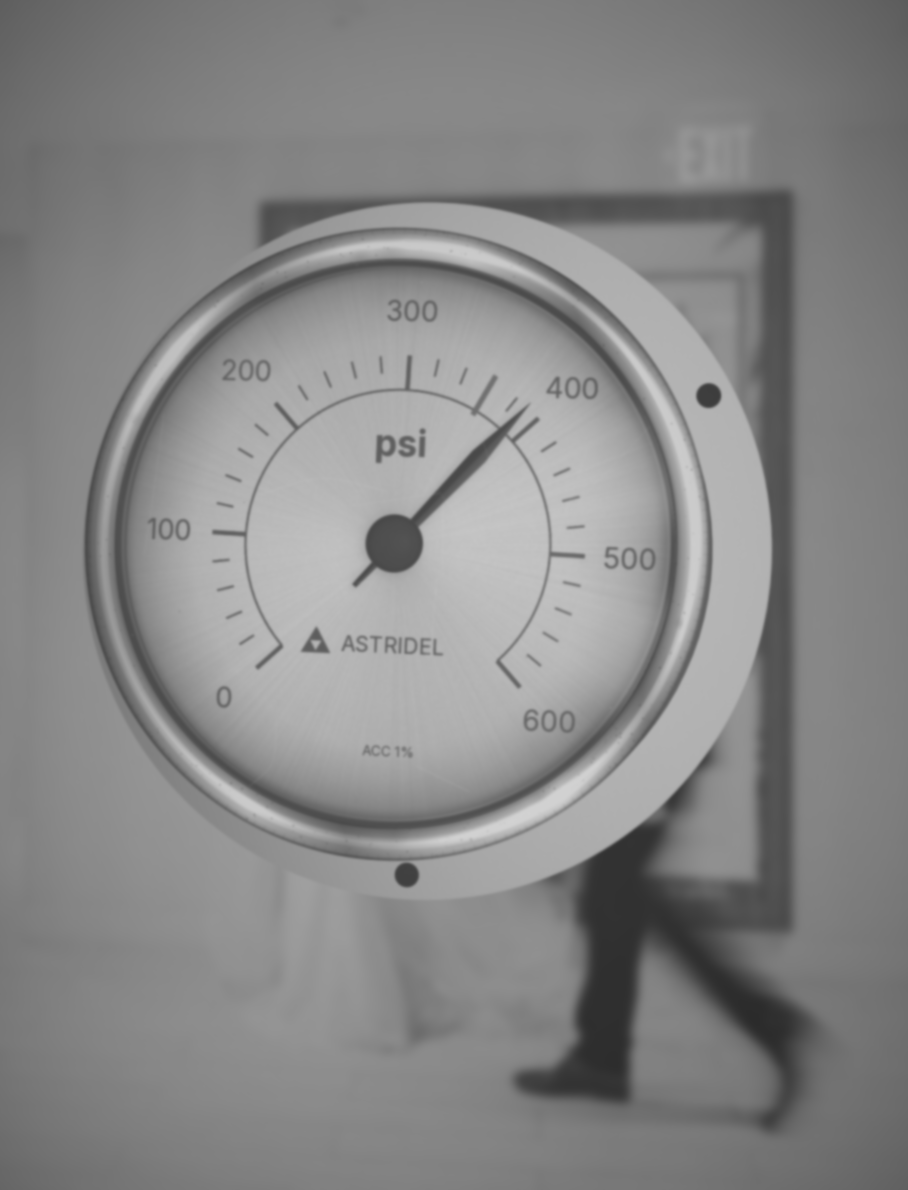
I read 390; psi
